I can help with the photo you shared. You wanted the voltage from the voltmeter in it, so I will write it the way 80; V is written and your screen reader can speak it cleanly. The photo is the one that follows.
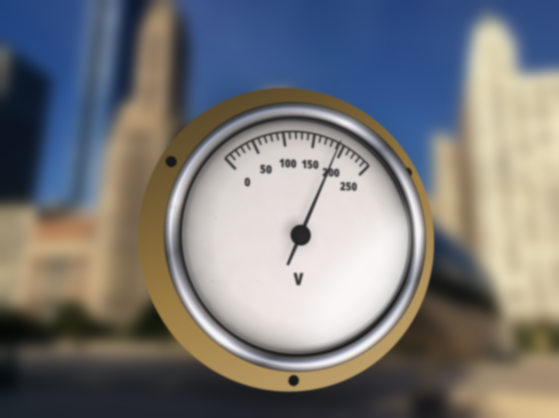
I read 190; V
